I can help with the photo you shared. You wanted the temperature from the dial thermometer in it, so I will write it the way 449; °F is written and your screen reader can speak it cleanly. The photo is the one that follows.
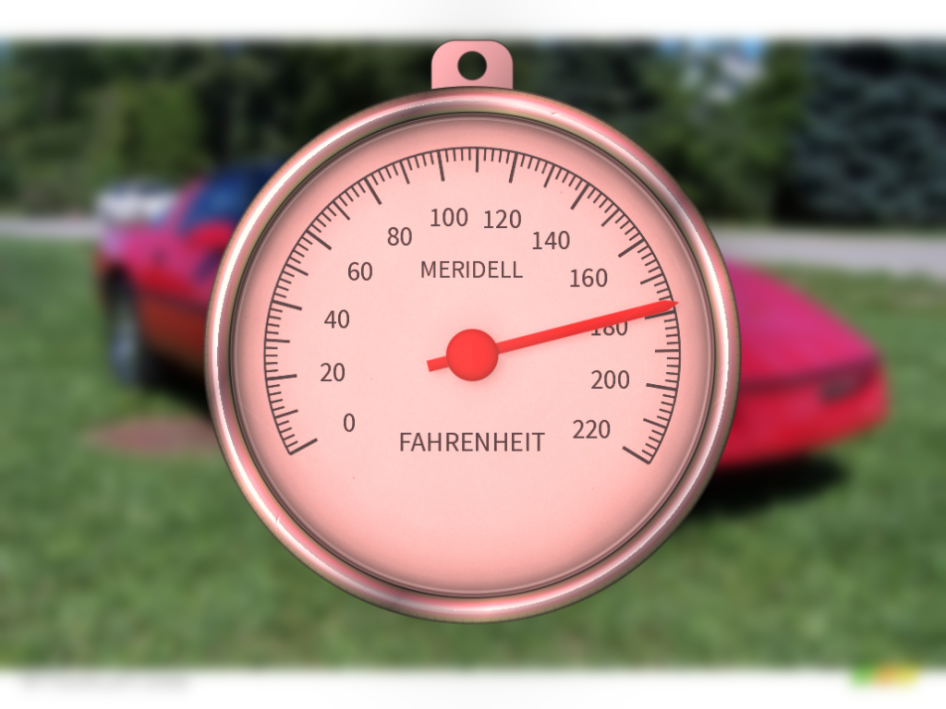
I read 178; °F
